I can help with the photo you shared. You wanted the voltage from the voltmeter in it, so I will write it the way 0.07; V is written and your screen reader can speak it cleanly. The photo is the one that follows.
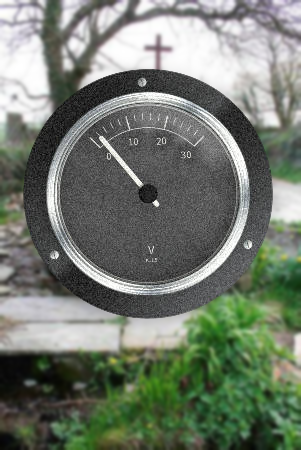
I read 2; V
